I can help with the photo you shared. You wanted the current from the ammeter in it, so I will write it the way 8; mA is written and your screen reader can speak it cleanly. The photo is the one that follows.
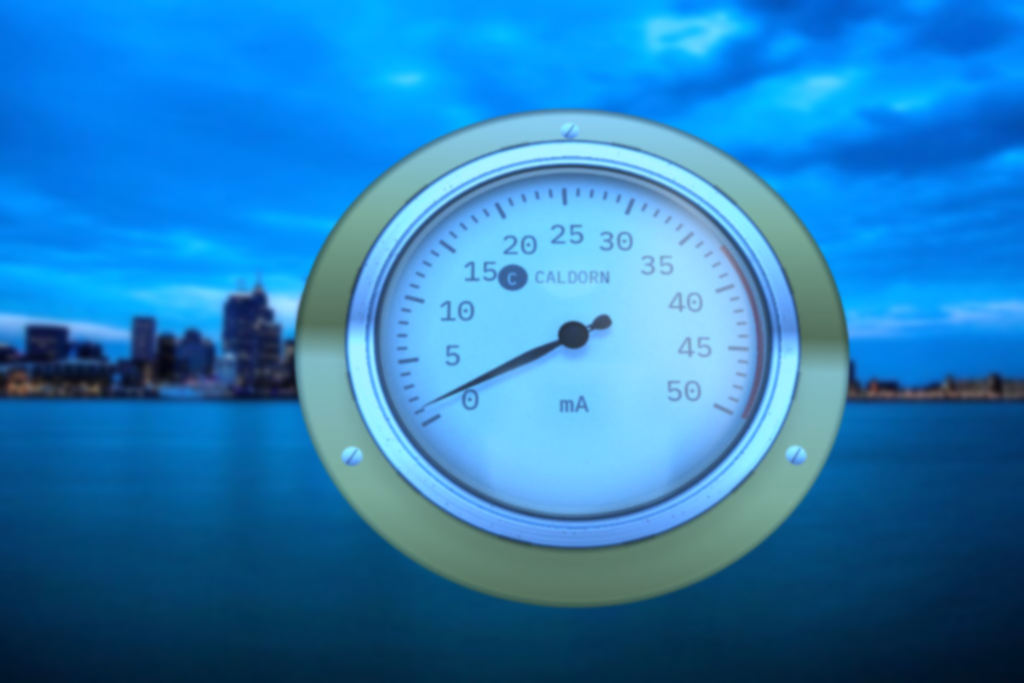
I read 1; mA
